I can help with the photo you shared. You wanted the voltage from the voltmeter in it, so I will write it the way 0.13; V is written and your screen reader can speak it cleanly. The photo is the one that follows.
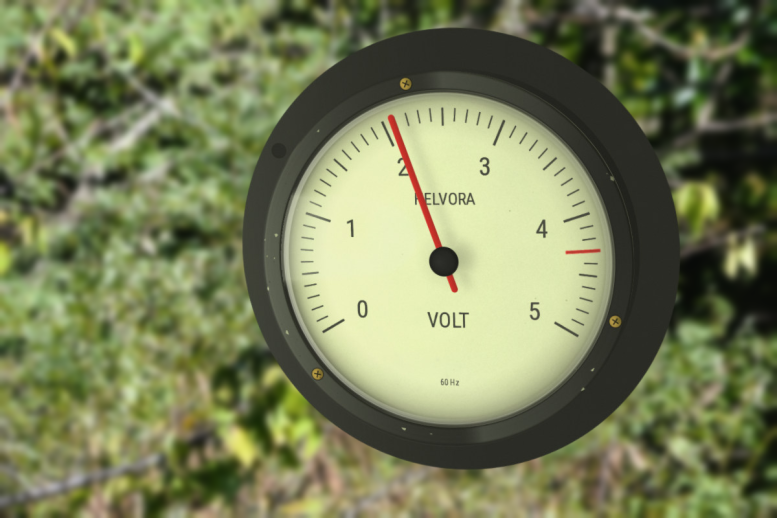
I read 2.1; V
